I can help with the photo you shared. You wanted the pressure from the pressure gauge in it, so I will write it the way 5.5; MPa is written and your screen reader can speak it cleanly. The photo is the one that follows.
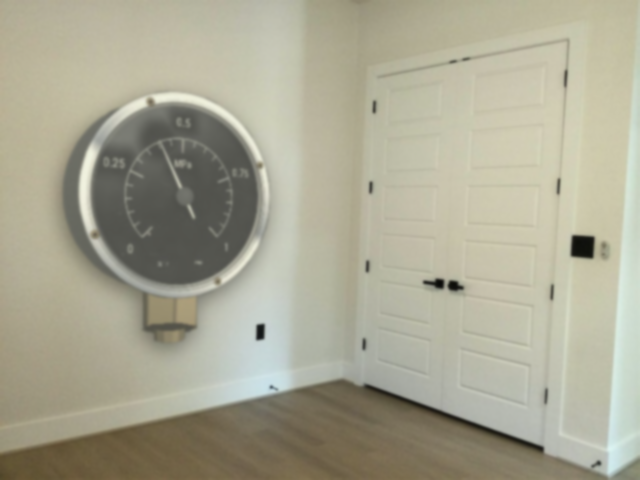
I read 0.4; MPa
